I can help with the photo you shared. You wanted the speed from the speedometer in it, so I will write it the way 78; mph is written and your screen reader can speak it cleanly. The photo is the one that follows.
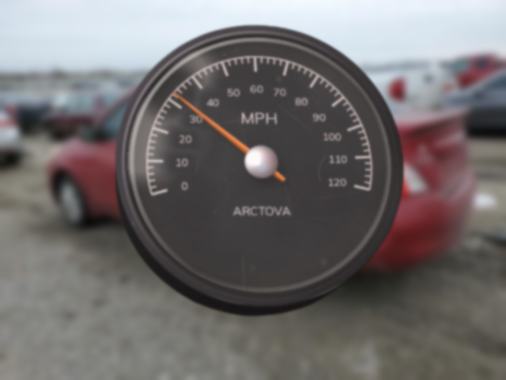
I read 32; mph
